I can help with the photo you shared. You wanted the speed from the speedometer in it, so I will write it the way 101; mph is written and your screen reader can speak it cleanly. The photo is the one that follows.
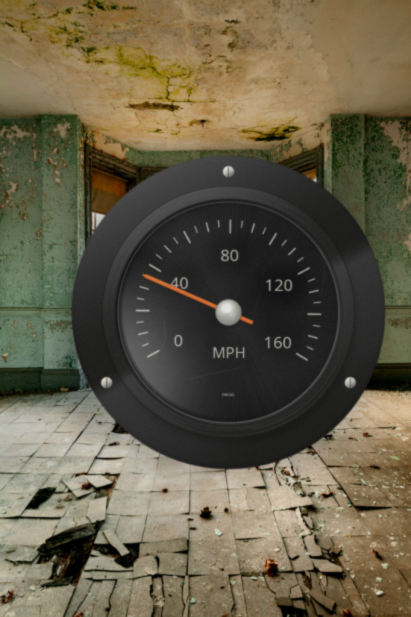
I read 35; mph
